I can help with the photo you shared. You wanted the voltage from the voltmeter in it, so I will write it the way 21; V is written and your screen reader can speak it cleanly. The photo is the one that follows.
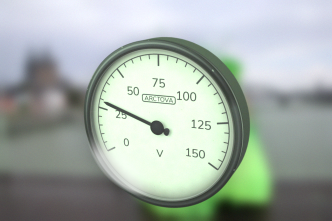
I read 30; V
